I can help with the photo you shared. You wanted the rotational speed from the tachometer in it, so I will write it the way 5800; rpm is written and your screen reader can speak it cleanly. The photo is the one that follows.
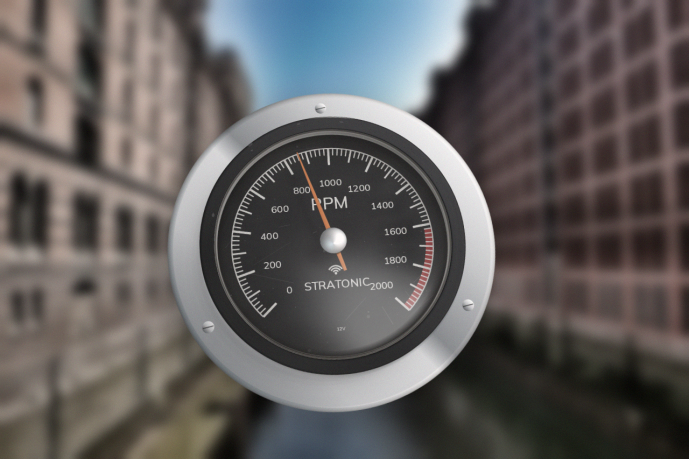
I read 860; rpm
